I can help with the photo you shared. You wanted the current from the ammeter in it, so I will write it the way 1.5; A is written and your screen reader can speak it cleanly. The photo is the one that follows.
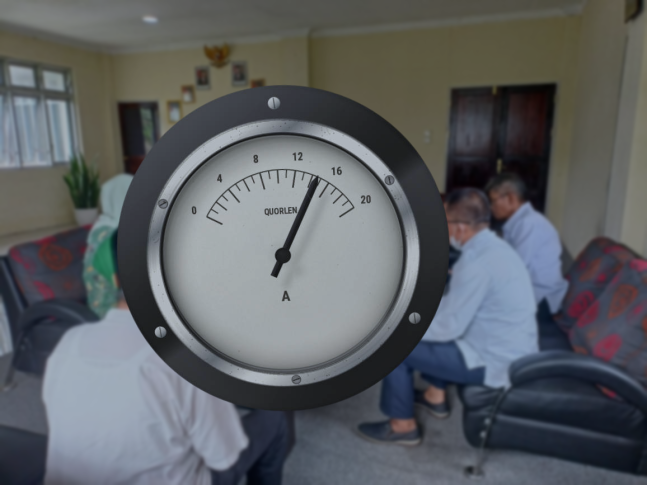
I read 14.5; A
